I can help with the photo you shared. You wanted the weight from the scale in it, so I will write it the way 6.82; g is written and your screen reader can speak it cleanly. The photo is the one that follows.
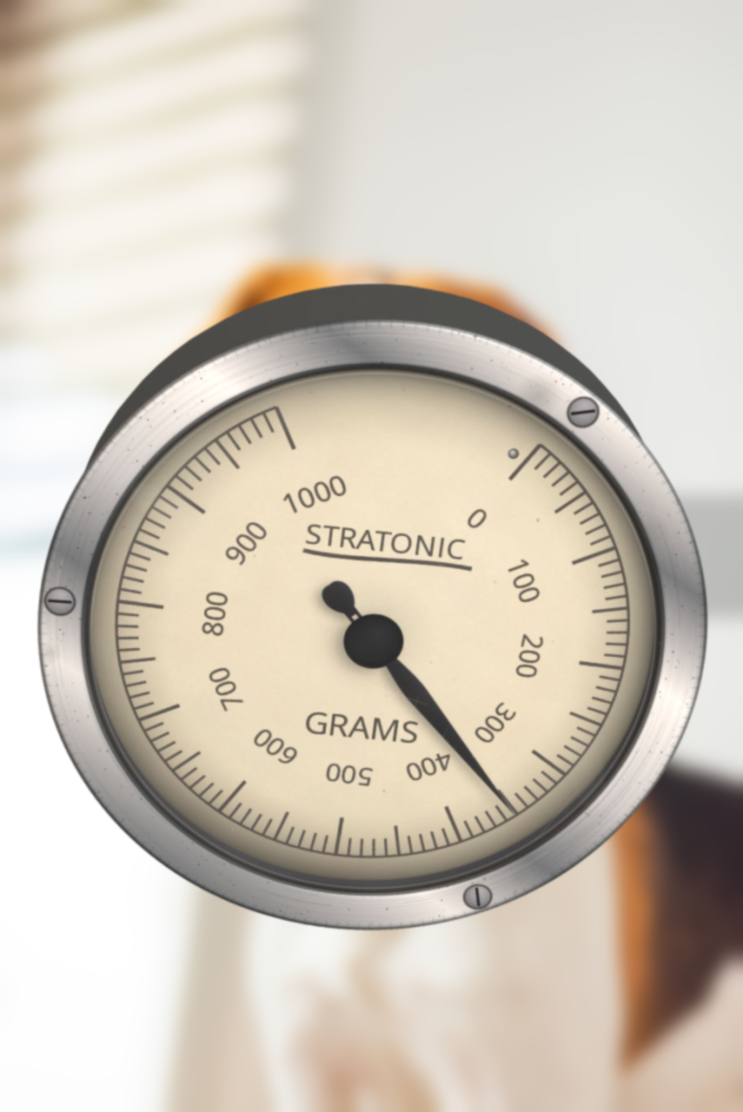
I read 350; g
